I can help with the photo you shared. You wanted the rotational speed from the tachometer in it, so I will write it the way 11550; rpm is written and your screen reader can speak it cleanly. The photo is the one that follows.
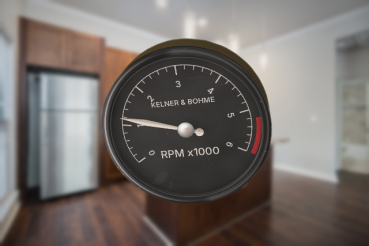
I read 1200; rpm
